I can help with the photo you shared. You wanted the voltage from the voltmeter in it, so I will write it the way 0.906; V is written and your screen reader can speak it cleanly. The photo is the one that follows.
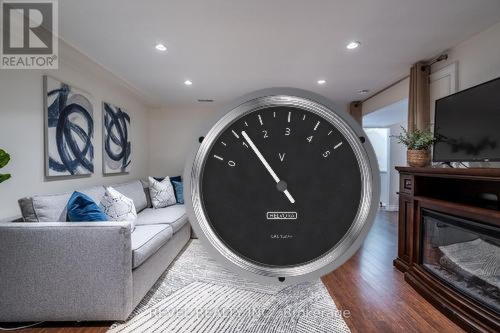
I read 1.25; V
